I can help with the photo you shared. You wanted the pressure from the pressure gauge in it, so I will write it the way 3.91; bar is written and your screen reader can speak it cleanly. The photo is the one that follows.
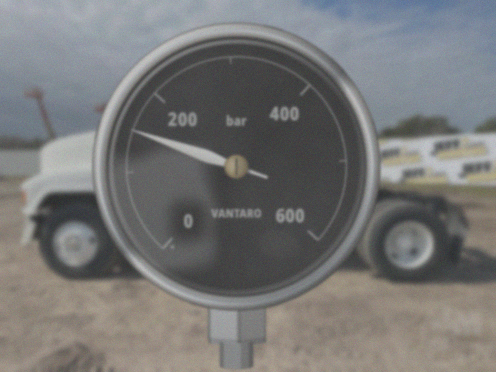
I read 150; bar
